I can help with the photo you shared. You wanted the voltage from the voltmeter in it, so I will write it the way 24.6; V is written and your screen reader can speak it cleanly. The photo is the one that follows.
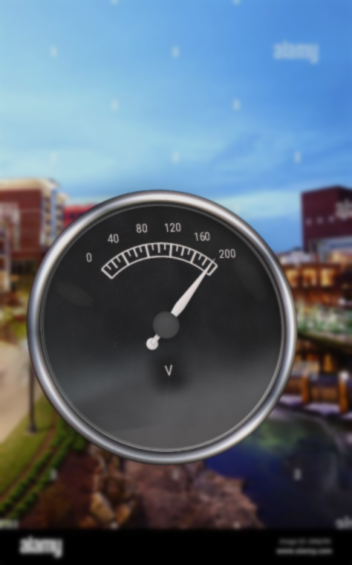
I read 190; V
